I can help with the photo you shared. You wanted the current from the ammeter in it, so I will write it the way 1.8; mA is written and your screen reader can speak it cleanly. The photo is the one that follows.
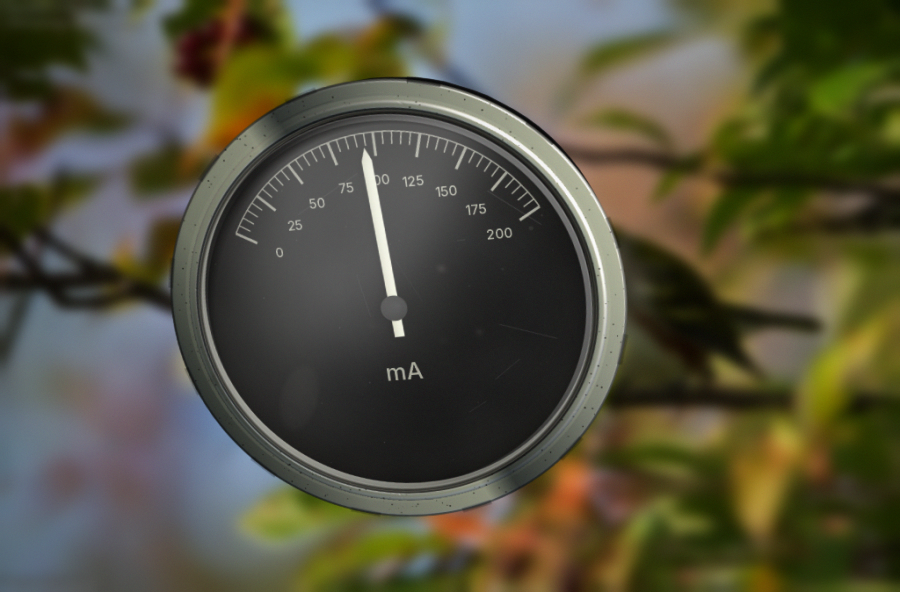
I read 95; mA
